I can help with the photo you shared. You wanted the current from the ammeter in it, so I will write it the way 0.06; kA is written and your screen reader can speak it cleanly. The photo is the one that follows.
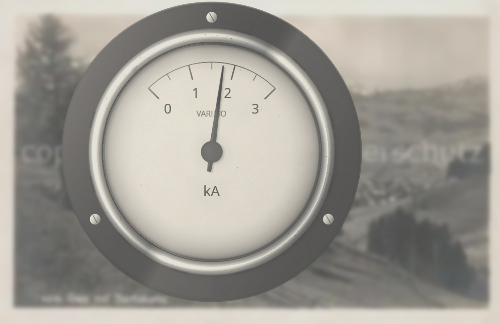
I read 1.75; kA
